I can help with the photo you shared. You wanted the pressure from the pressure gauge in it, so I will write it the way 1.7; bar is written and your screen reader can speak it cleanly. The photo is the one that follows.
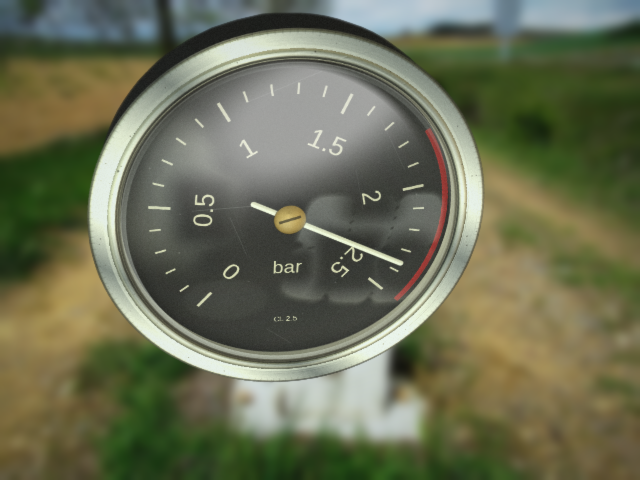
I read 2.35; bar
